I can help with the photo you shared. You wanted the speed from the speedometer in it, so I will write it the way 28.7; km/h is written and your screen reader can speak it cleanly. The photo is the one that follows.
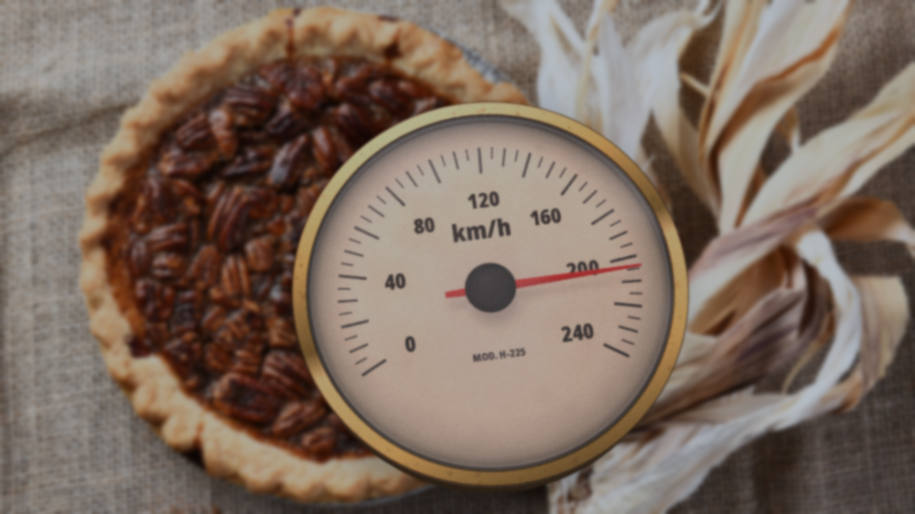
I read 205; km/h
